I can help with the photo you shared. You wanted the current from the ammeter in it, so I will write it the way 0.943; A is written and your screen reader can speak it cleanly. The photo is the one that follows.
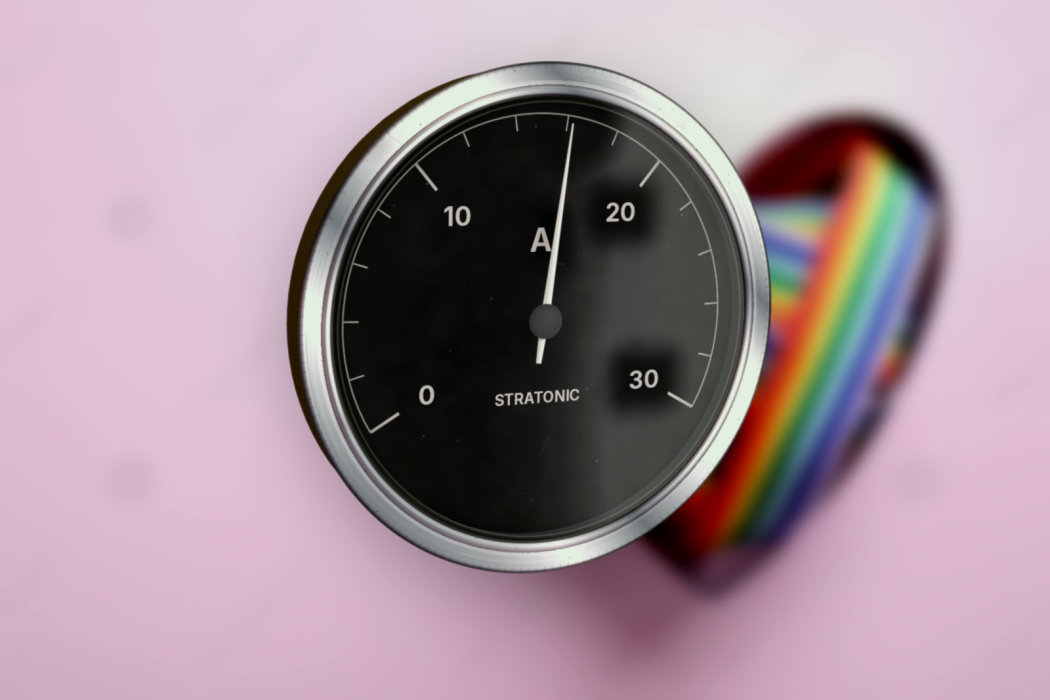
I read 16; A
